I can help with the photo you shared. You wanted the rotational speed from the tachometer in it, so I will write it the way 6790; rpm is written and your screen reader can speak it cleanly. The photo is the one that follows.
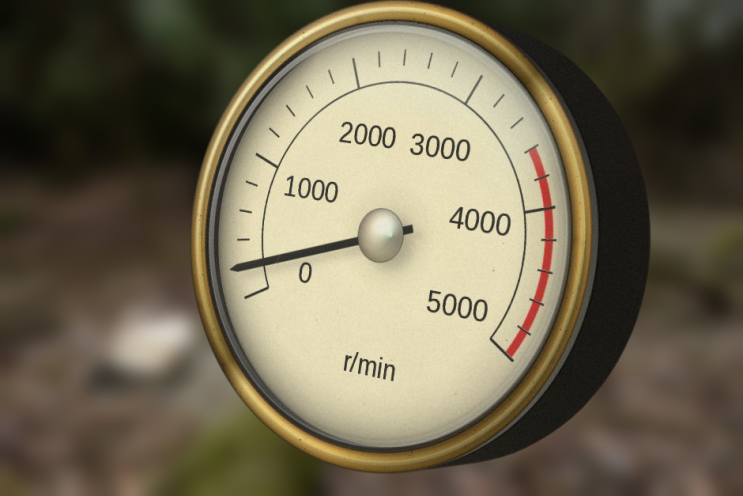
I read 200; rpm
